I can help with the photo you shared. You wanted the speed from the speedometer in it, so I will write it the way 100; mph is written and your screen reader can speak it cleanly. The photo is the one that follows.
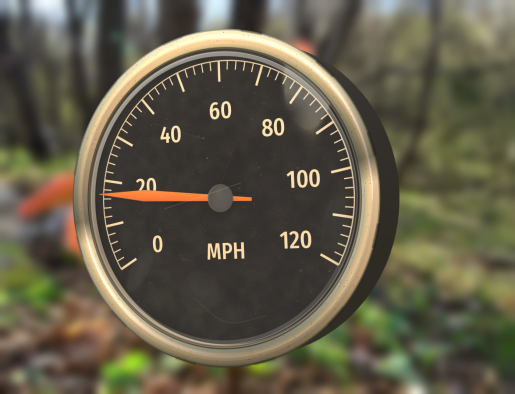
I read 17; mph
